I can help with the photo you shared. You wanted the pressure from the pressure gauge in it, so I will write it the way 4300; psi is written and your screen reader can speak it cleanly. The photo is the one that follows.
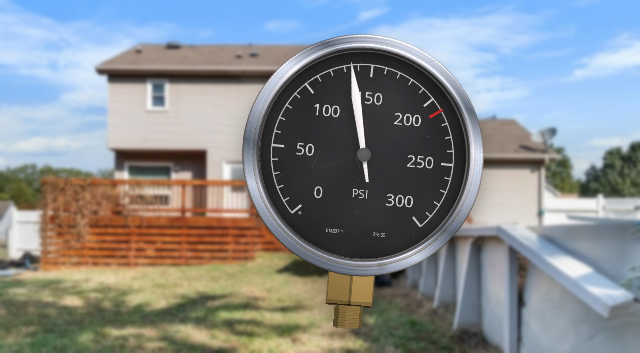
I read 135; psi
